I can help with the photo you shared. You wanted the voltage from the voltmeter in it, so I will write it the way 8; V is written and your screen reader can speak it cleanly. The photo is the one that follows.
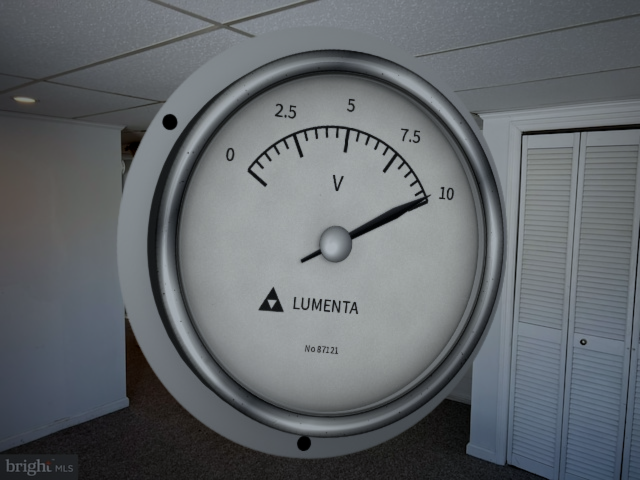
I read 9.75; V
